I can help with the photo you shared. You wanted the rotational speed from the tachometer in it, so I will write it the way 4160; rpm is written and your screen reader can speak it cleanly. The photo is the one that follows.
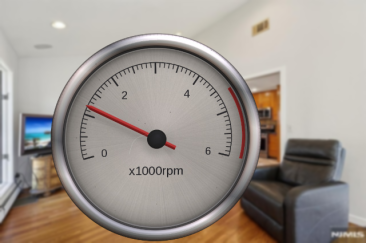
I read 1200; rpm
